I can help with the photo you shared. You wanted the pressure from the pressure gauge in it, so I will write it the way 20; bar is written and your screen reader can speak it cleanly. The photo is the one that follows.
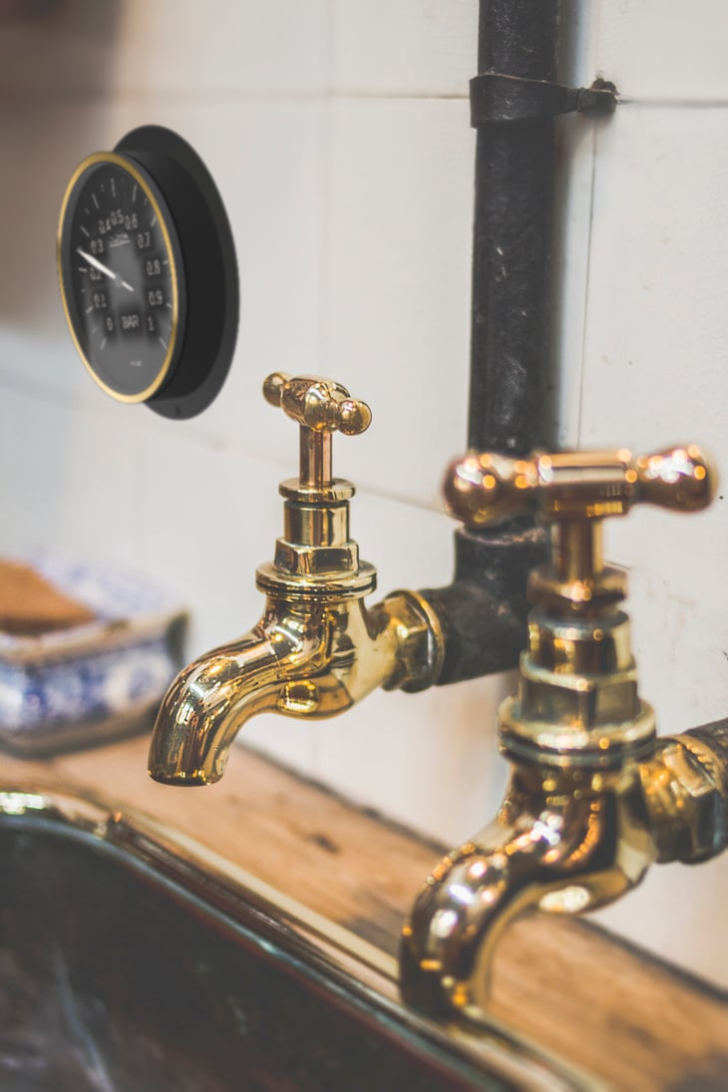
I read 0.25; bar
